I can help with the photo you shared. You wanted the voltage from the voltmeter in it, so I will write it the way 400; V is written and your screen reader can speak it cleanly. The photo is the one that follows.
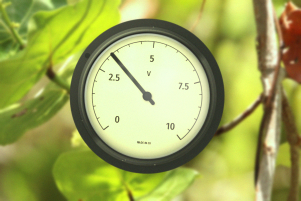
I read 3.25; V
